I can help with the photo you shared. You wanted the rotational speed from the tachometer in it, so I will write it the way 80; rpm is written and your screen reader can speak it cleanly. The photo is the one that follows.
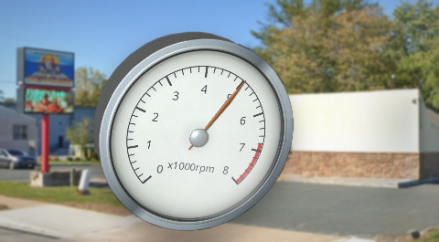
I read 5000; rpm
